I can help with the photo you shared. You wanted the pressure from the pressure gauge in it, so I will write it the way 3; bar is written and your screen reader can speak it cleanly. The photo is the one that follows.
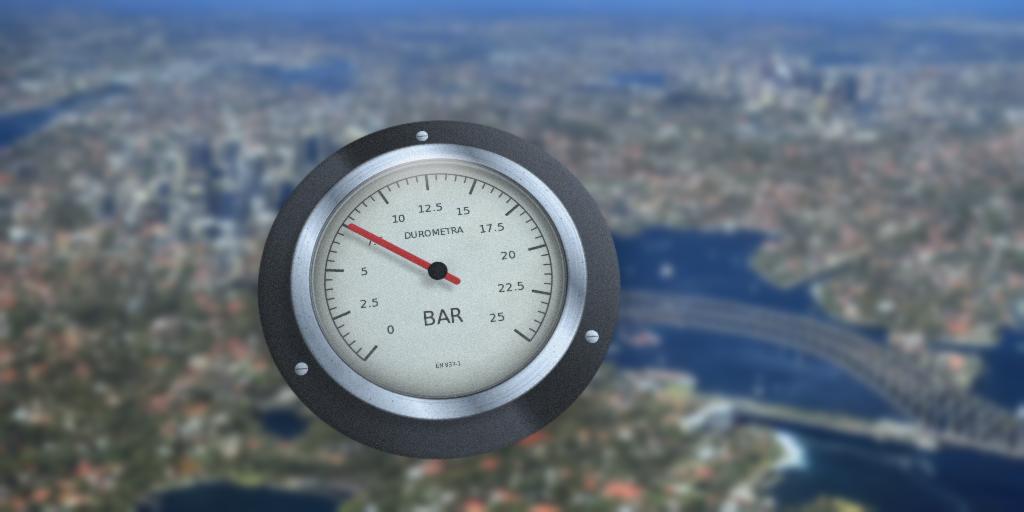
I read 7.5; bar
